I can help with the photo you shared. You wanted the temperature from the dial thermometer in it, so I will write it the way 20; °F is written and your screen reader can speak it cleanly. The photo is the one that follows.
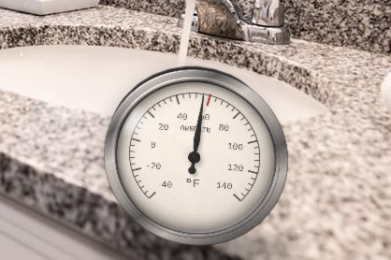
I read 56; °F
